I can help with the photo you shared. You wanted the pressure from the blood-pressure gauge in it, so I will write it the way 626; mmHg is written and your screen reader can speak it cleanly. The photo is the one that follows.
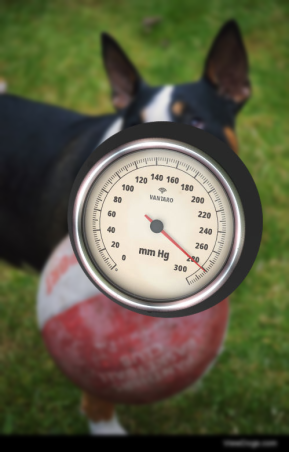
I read 280; mmHg
